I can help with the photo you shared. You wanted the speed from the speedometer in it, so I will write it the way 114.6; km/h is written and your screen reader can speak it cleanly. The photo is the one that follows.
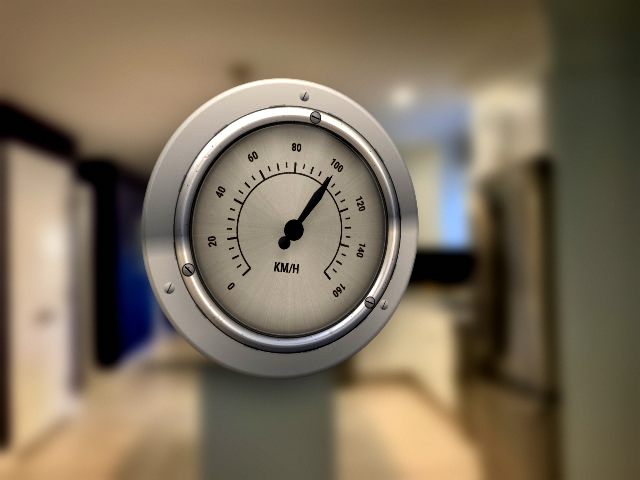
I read 100; km/h
